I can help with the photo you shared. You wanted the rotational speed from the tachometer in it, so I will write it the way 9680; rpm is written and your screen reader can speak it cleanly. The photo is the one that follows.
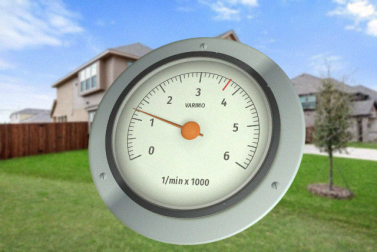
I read 1200; rpm
